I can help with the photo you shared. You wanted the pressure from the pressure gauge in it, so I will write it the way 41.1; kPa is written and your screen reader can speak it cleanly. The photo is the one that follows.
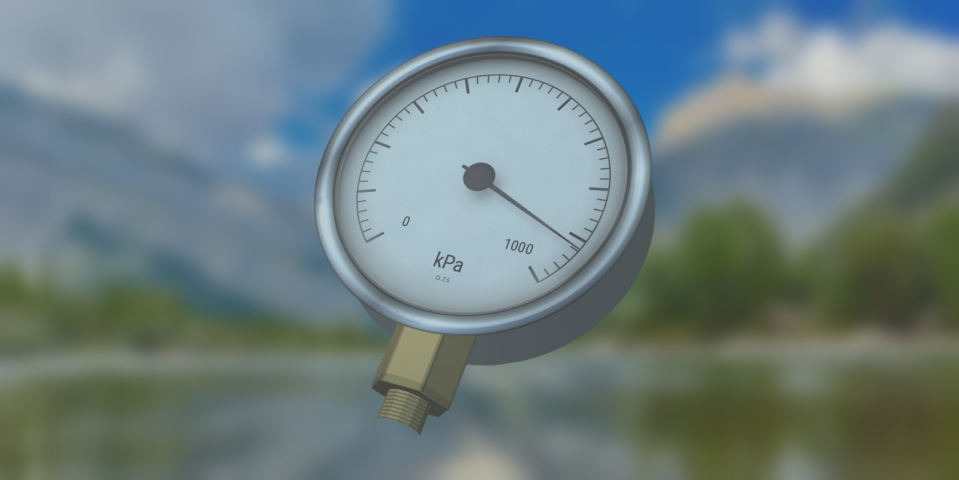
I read 920; kPa
